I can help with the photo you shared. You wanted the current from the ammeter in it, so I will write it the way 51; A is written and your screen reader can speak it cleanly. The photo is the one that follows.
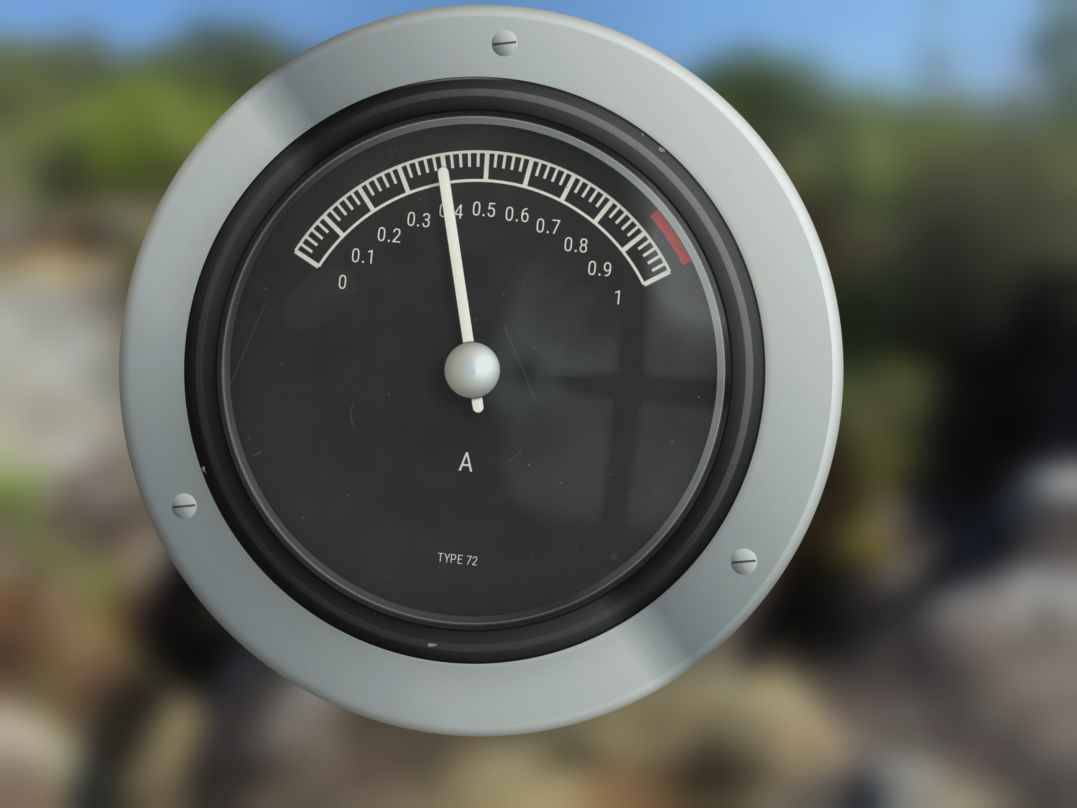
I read 0.4; A
